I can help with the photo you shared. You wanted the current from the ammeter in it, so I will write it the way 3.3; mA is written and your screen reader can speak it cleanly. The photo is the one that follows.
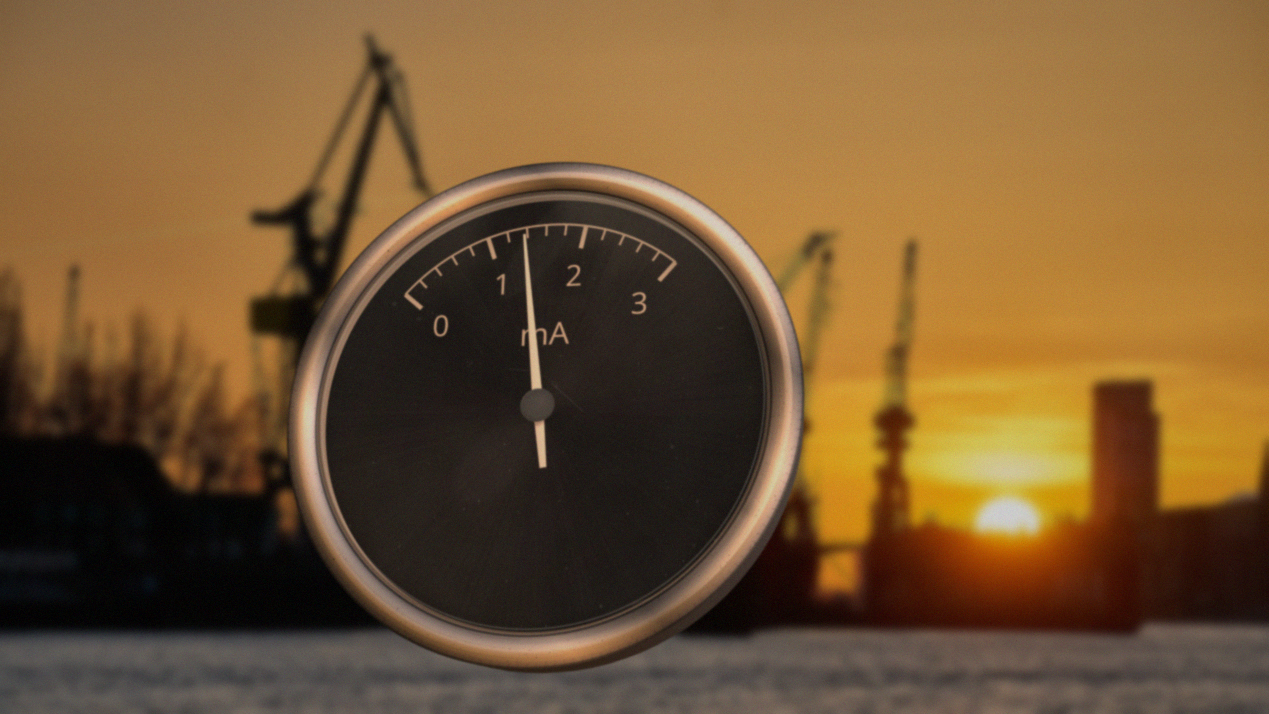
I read 1.4; mA
